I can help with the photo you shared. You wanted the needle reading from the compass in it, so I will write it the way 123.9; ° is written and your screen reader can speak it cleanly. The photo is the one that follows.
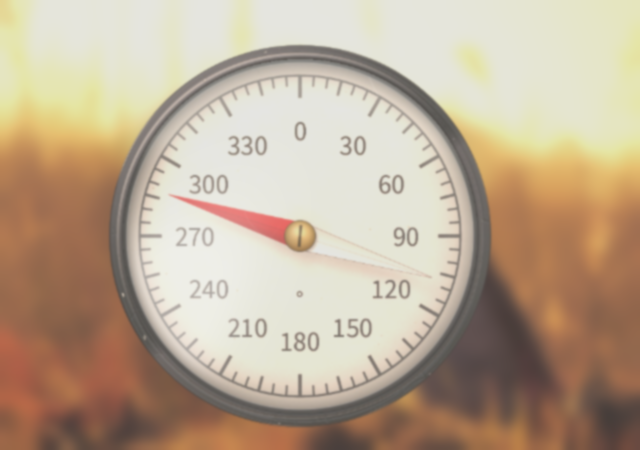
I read 287.5; °
